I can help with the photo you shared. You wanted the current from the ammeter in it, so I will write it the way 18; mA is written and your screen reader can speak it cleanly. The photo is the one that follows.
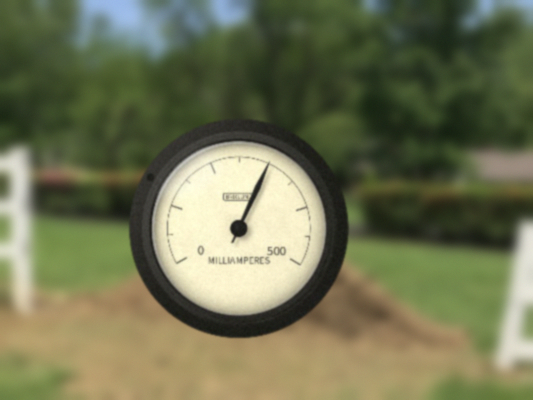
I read 300; mA
